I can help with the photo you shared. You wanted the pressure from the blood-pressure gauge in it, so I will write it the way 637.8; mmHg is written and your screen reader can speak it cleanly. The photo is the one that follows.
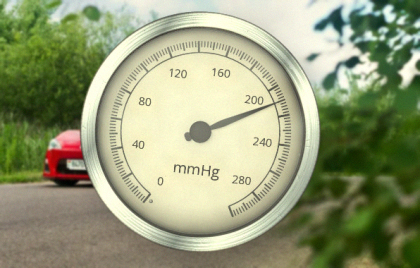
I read 210; mmHg
